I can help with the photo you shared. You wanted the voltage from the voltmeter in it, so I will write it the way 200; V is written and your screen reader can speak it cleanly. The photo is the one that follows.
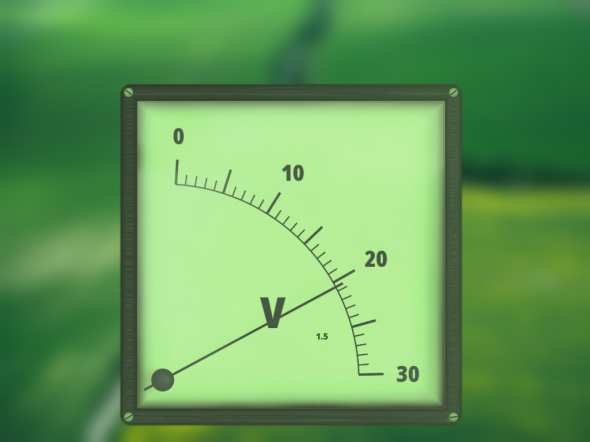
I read 20.5; V
